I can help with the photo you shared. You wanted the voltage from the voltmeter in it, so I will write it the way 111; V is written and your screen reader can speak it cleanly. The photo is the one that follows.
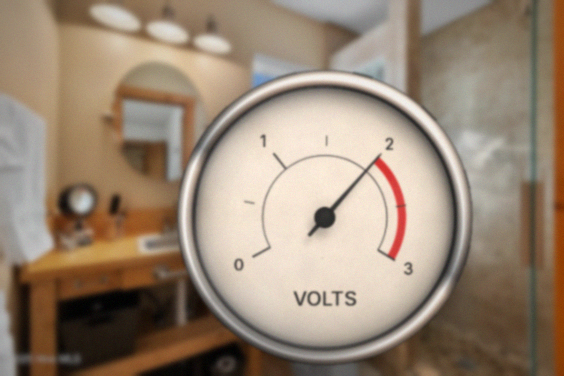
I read 2; V
